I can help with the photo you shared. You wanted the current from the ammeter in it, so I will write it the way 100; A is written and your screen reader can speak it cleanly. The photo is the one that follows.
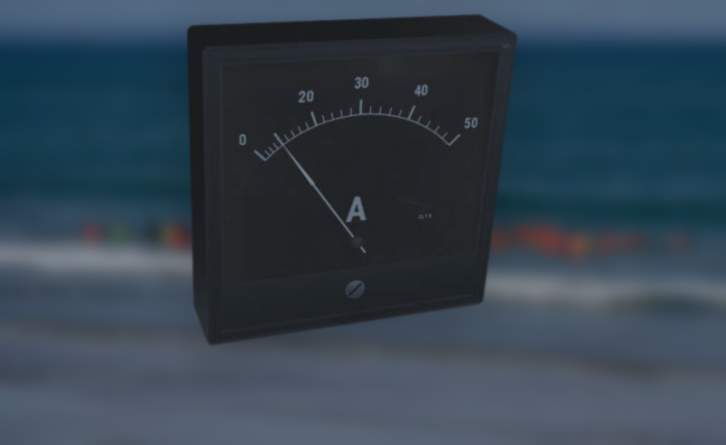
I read 10; A
